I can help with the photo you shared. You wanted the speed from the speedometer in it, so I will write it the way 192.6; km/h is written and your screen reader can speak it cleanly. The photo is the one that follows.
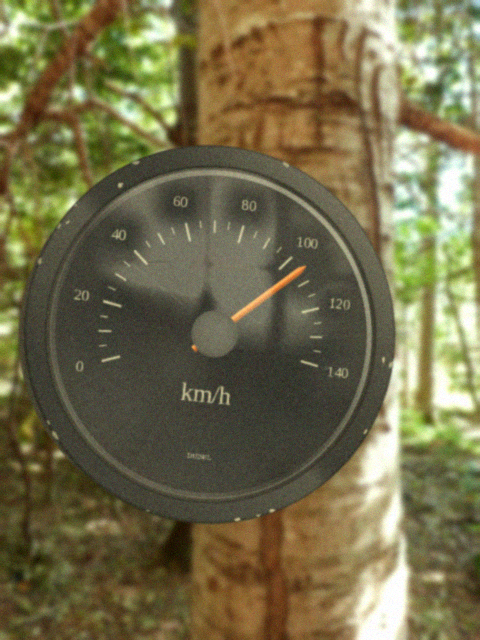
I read 105; km/h
